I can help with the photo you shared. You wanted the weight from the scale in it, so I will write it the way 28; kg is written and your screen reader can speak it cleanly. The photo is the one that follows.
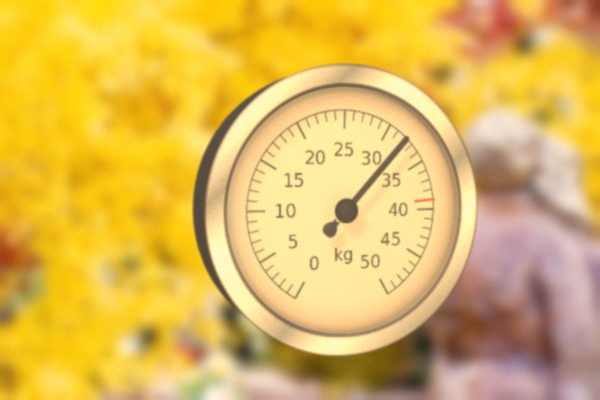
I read 32; kg
